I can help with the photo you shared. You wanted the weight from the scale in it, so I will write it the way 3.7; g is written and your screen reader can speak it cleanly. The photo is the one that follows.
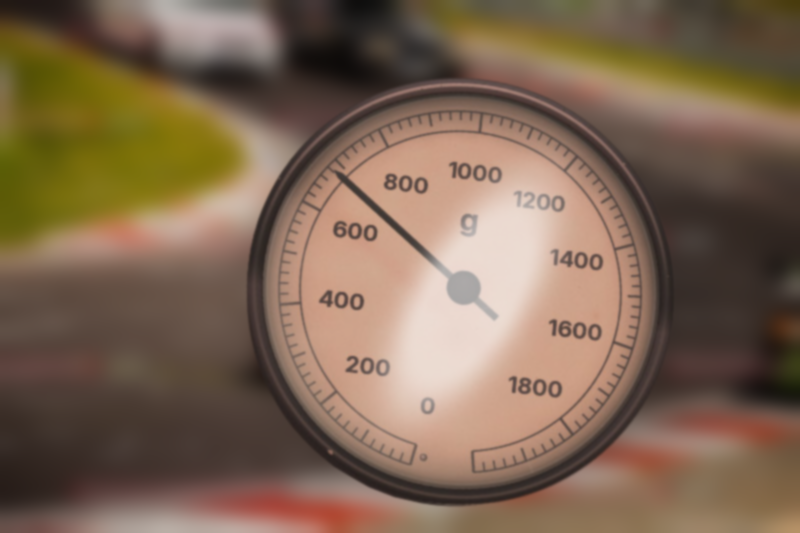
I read 680; g
